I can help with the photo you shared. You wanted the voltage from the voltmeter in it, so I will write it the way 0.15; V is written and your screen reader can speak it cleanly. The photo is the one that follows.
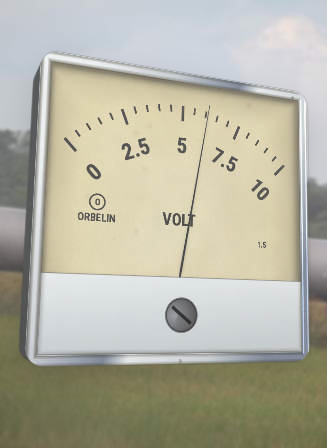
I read 6; V
